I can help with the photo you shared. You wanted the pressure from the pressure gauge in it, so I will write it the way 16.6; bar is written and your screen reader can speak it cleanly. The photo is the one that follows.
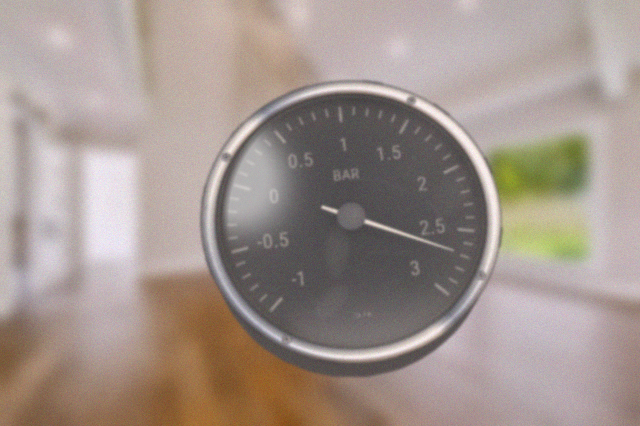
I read 2.7; bar
